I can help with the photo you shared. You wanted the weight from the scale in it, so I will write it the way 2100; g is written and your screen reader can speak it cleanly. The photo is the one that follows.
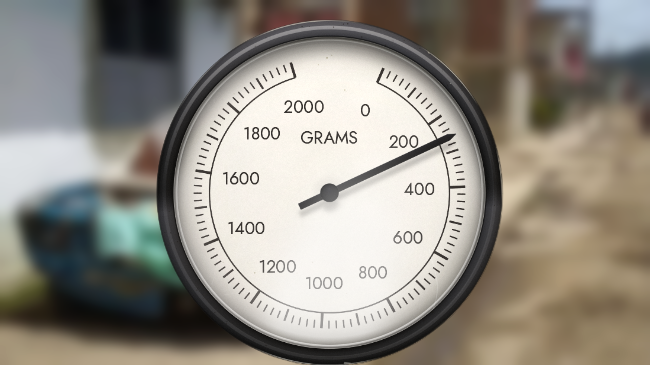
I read 260; g
